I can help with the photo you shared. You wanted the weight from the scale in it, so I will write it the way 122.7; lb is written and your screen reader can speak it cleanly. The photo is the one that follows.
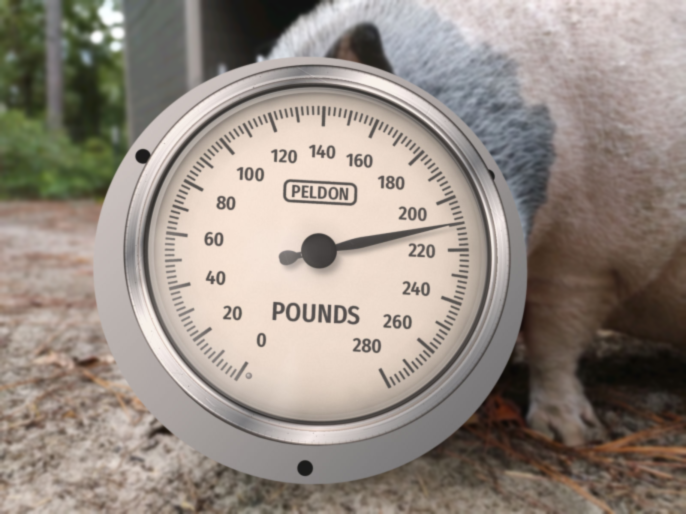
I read 210; lb
